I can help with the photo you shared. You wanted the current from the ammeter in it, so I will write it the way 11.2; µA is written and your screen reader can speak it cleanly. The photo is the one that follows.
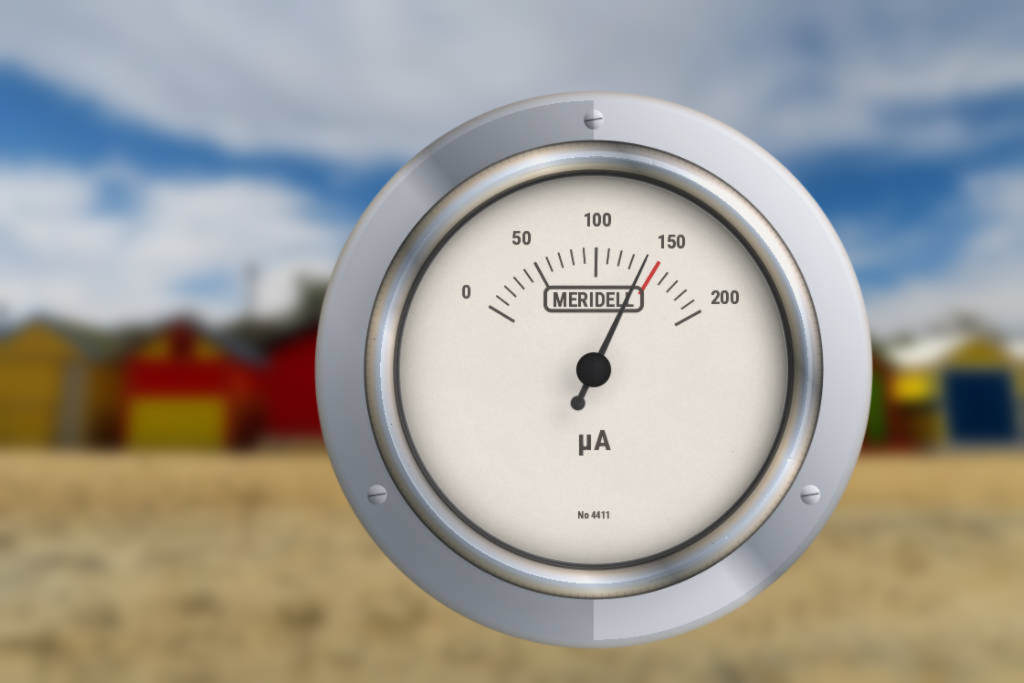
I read 140; µA
